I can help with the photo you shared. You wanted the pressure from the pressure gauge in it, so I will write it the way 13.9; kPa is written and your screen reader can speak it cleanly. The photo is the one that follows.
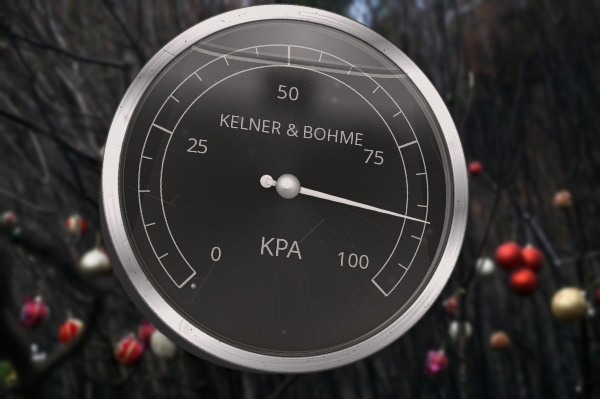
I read 87.5; kPa
